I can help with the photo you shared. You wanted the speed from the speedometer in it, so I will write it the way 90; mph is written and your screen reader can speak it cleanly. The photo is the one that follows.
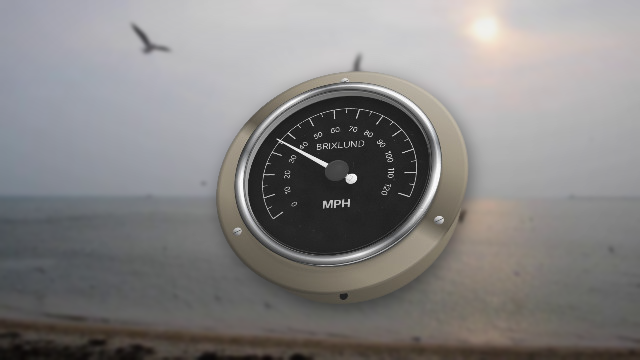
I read 35; mph
